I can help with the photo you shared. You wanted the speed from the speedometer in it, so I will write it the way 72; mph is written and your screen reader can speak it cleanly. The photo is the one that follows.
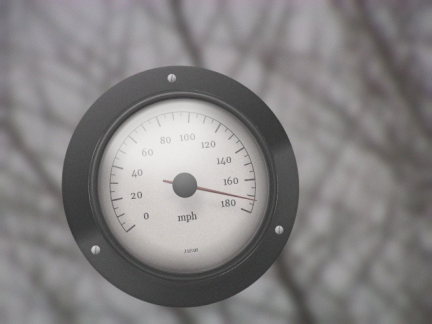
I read 172.5; mph
